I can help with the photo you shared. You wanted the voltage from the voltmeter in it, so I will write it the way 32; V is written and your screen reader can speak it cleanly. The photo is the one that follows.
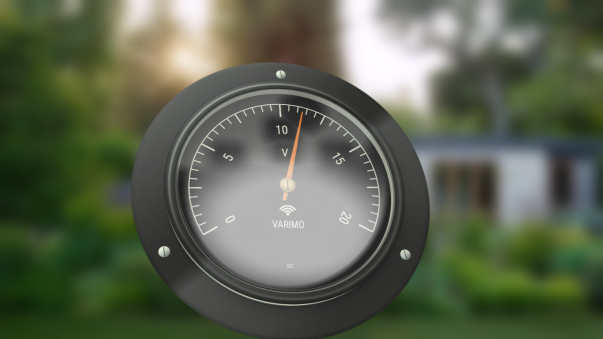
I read 11.25; V
